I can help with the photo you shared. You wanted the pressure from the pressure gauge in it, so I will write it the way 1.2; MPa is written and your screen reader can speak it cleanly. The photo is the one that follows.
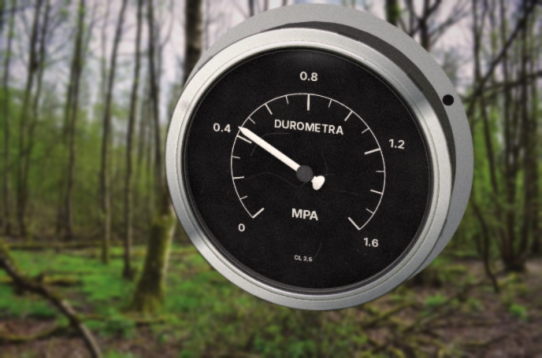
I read 0.45; MPa
